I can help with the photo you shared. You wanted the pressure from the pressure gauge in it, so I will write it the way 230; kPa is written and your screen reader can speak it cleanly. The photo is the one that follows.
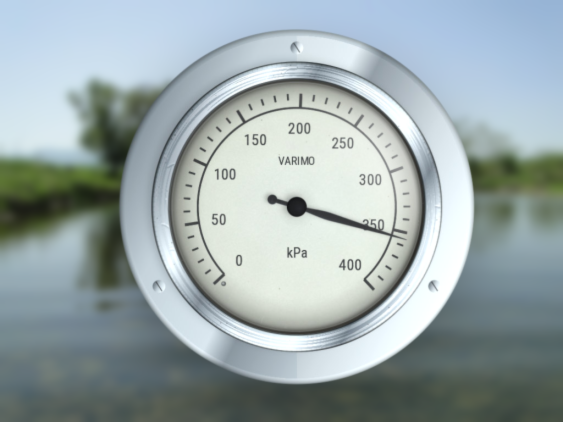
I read 355; kPa
